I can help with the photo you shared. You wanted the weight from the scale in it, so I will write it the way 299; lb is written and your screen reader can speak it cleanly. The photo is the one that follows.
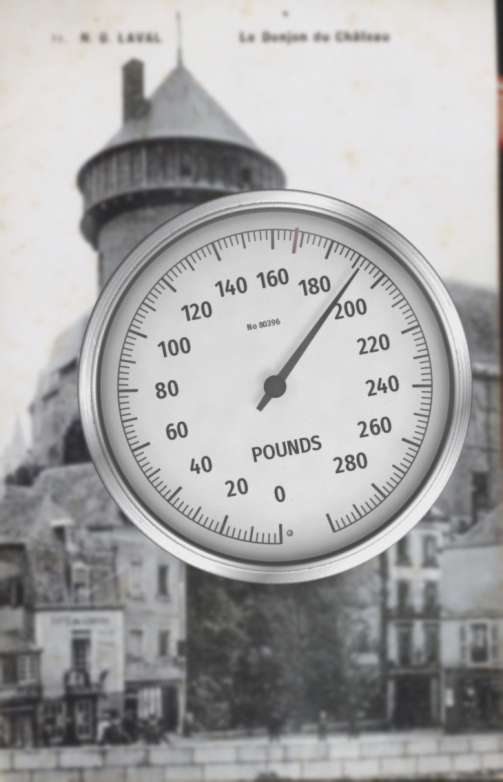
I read 192; lb
